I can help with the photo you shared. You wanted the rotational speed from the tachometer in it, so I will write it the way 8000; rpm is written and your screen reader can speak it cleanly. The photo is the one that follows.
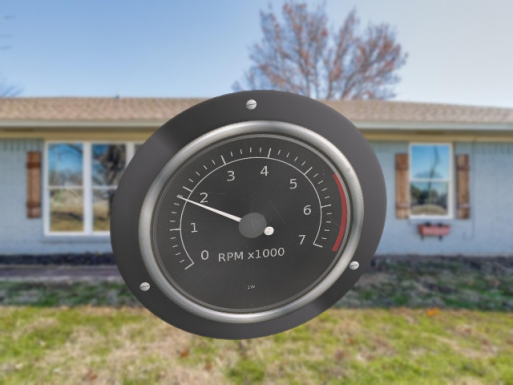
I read 1800; rpm
